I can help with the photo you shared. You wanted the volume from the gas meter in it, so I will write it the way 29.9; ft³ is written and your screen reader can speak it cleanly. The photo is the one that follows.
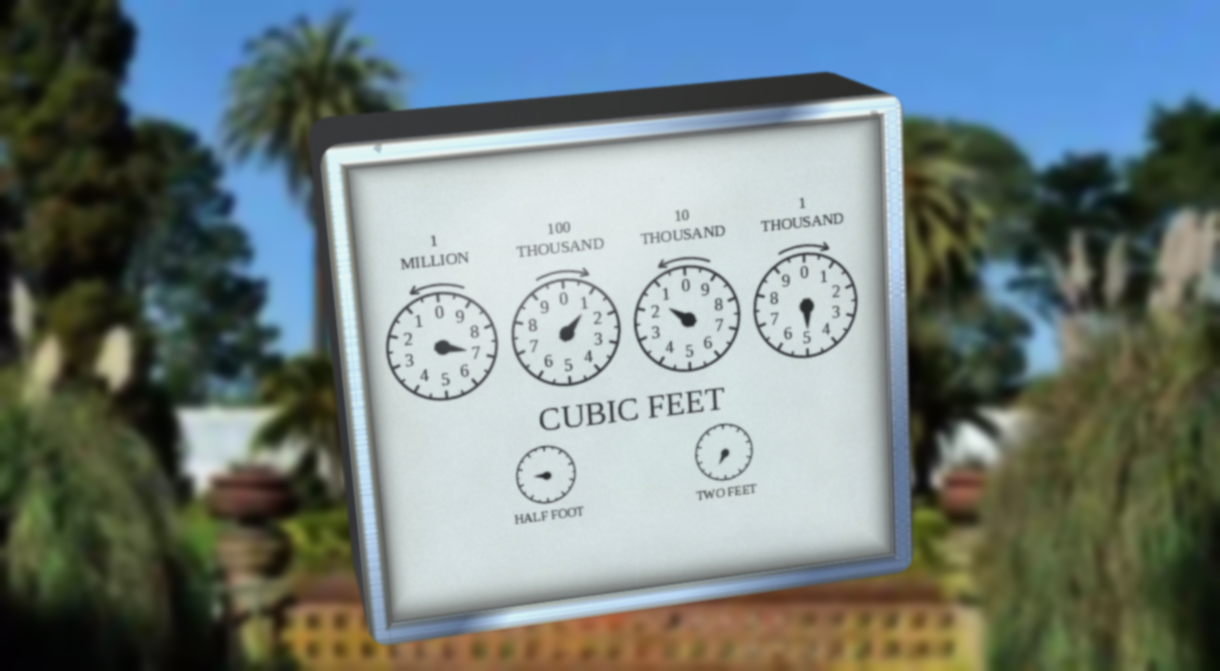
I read 711500; ft³
